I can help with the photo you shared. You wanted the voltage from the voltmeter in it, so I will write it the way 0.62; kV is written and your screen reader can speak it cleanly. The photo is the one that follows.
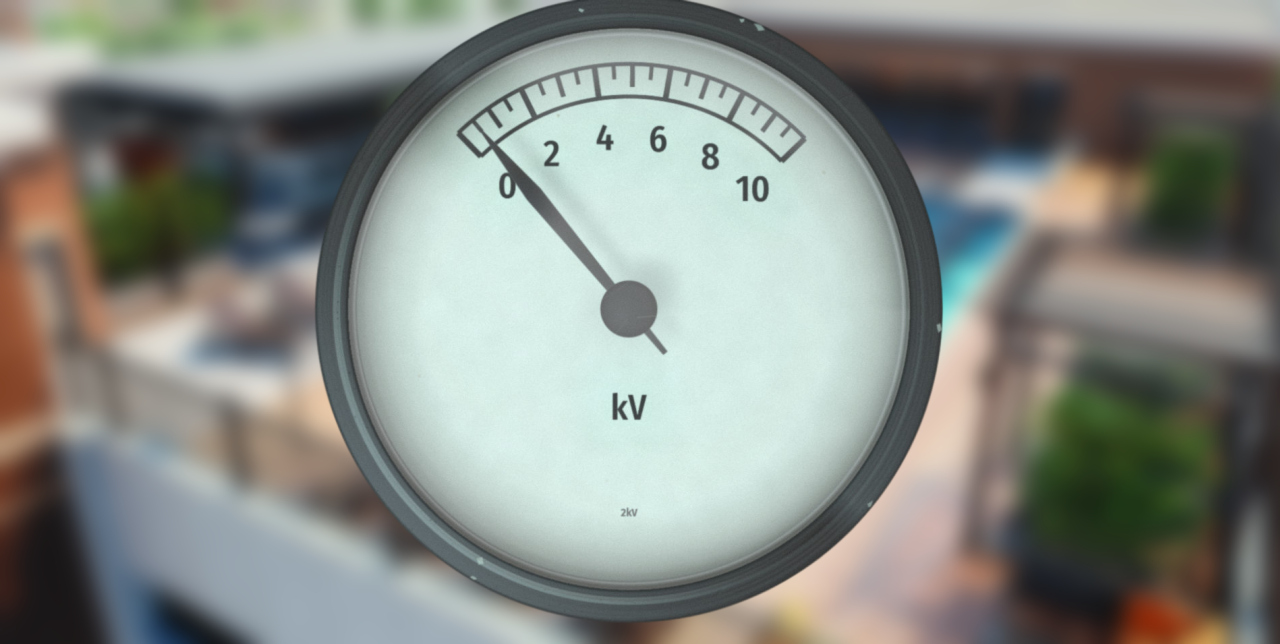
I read 0.5; kV
